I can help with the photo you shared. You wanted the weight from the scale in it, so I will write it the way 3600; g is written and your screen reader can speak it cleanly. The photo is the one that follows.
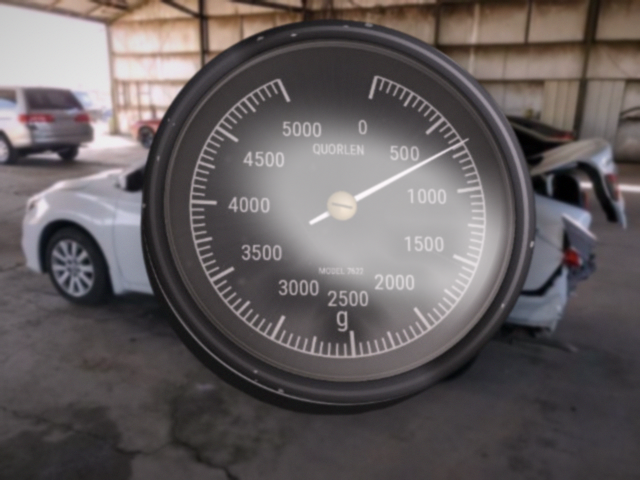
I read 700; g
